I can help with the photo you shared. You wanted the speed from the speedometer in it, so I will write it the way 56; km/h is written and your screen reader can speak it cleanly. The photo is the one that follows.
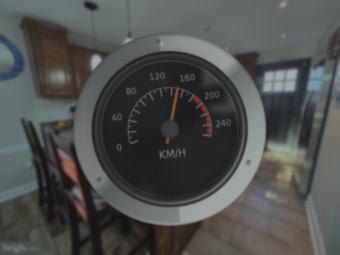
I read 150; km/h
